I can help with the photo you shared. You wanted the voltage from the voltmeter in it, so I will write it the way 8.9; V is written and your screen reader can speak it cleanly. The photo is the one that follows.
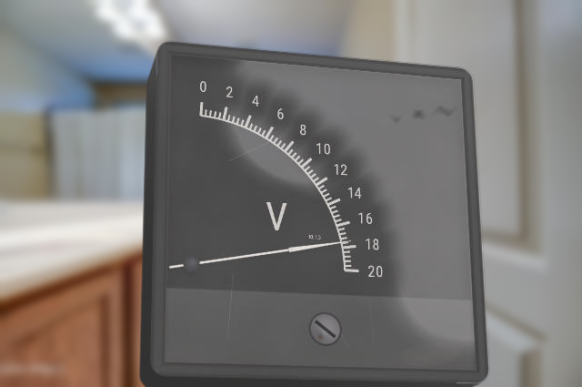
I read 17.6; V
